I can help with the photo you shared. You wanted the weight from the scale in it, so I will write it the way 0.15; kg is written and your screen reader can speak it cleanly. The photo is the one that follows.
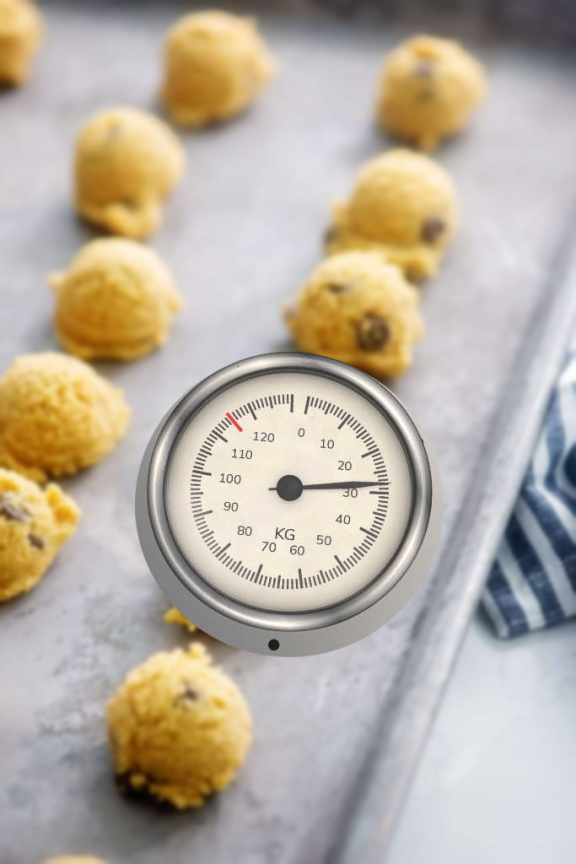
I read 28; kg
